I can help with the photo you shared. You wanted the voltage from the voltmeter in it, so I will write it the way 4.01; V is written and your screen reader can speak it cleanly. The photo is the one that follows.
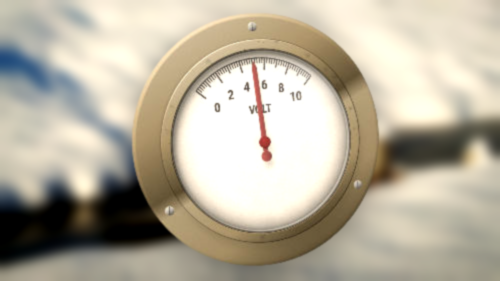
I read 5; V
